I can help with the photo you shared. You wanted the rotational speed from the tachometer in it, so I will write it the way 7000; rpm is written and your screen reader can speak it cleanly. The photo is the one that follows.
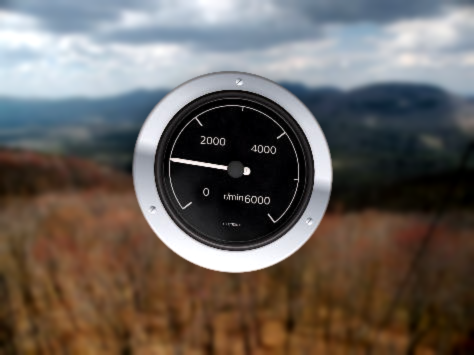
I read 1000; rpm
